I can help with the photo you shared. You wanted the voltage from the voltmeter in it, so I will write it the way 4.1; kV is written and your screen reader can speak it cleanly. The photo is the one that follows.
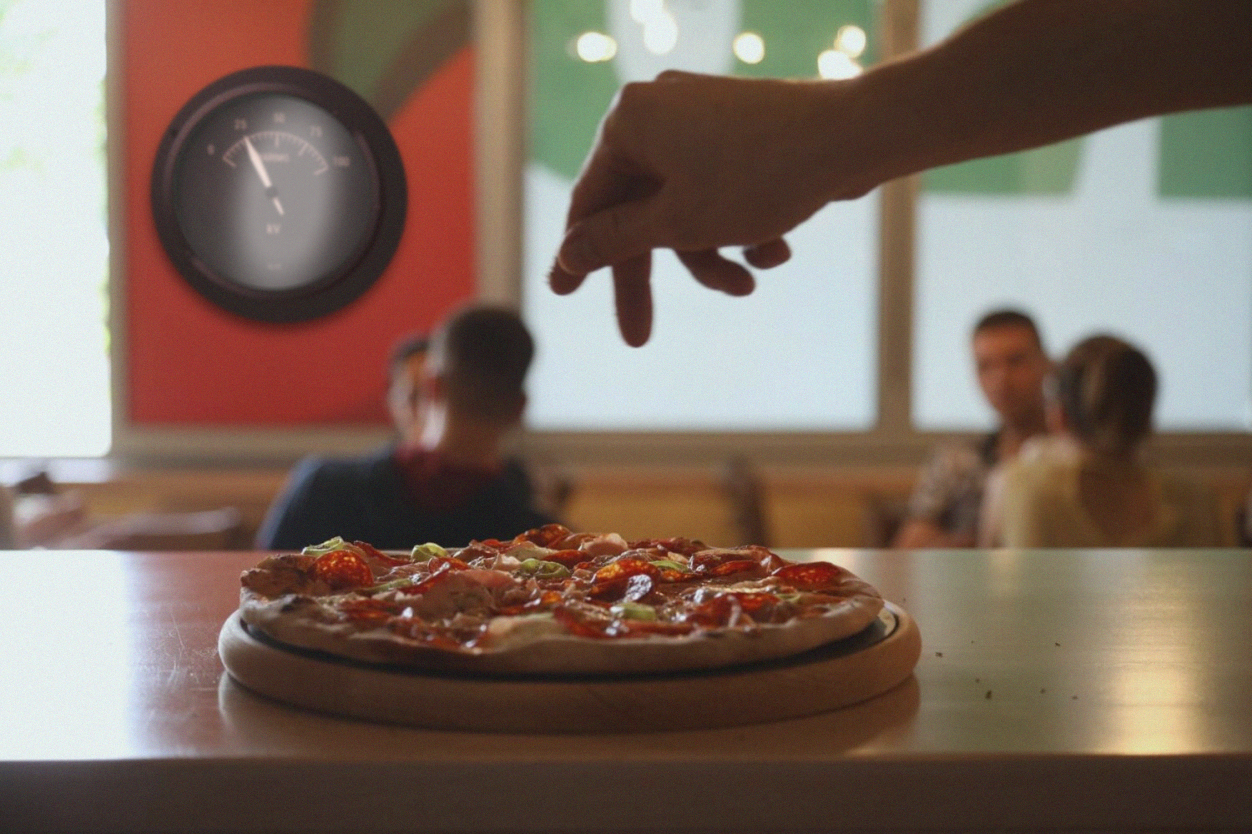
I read 25; kV
